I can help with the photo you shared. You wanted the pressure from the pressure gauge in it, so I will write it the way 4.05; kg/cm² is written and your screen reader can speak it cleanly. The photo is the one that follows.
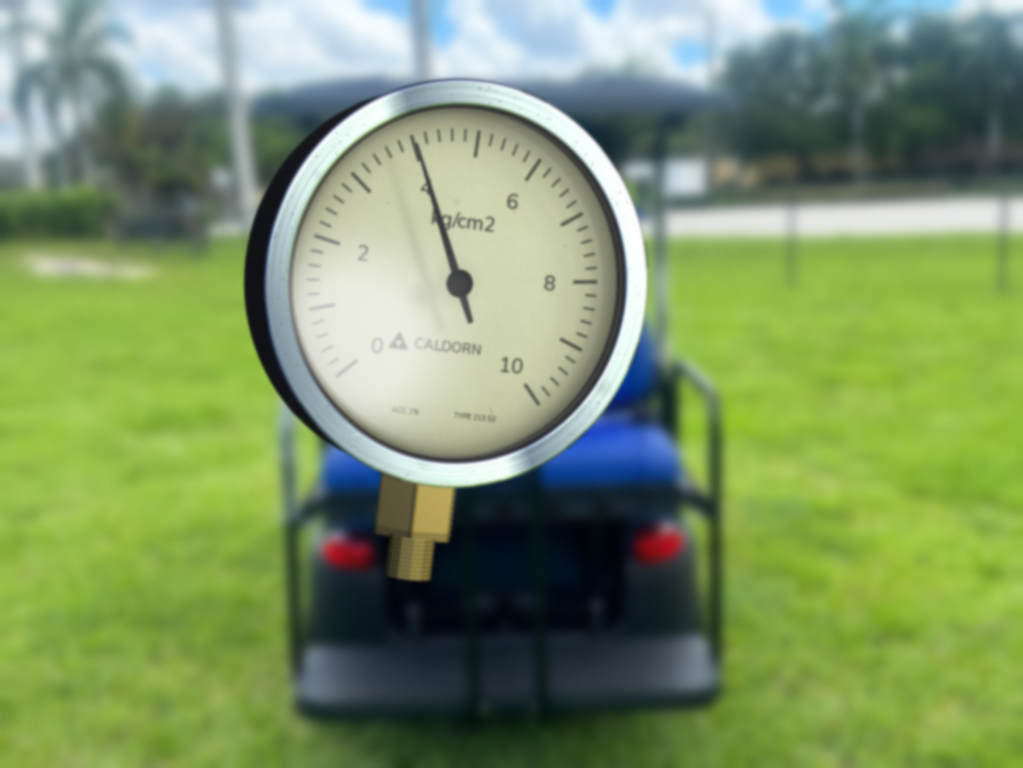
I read 4; kg/cm²
